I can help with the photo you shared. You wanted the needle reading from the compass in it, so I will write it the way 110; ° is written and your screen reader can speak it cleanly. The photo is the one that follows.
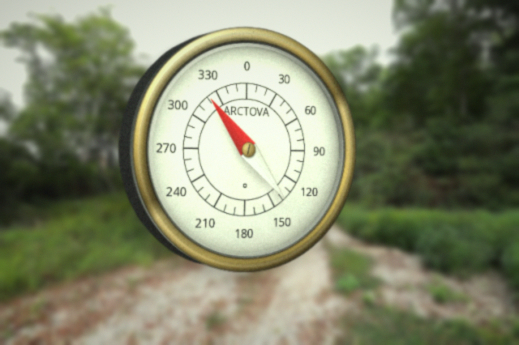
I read 320; °
